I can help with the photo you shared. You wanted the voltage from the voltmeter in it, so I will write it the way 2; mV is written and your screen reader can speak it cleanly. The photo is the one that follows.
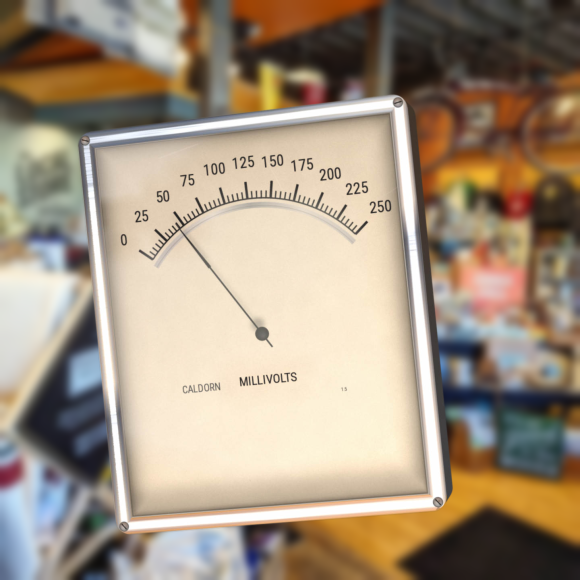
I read 45; mV
